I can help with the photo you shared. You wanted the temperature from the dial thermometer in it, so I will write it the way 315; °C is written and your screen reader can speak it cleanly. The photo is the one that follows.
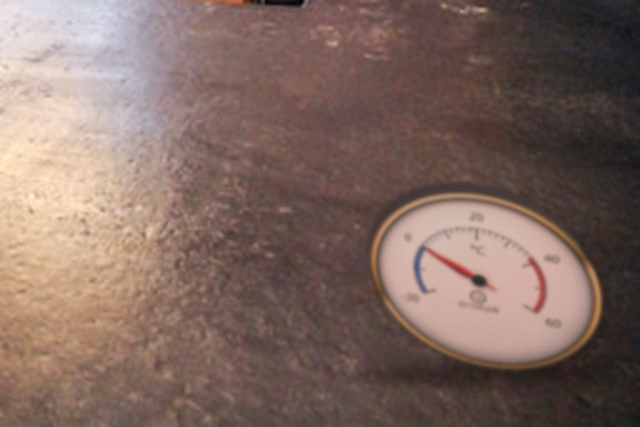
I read 0; °C
